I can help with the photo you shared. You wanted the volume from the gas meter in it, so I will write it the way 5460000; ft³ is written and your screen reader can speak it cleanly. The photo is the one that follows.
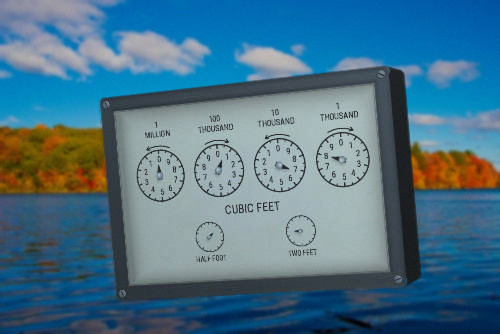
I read 6800; ft³
